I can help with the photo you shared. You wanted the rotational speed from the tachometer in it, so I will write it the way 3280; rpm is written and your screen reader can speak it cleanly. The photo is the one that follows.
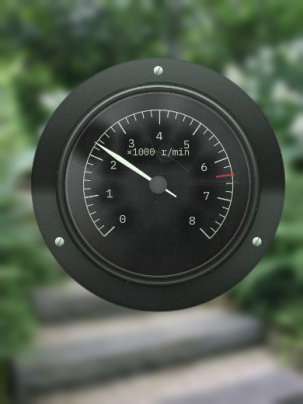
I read 2300; rpm
